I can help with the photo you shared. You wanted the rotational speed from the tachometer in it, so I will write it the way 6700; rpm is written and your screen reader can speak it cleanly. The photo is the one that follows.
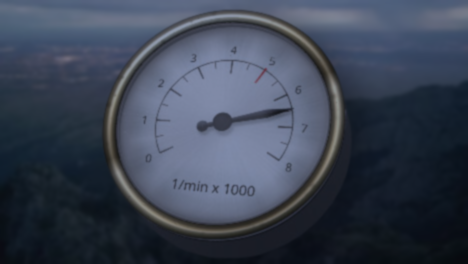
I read 6500; rpm
